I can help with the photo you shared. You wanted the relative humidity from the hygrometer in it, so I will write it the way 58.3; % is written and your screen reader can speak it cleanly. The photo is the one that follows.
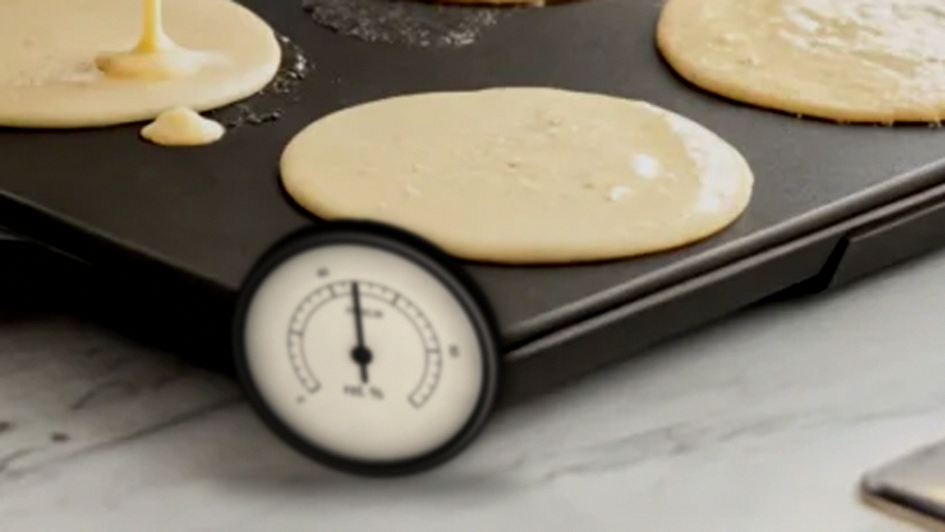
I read 48; %
